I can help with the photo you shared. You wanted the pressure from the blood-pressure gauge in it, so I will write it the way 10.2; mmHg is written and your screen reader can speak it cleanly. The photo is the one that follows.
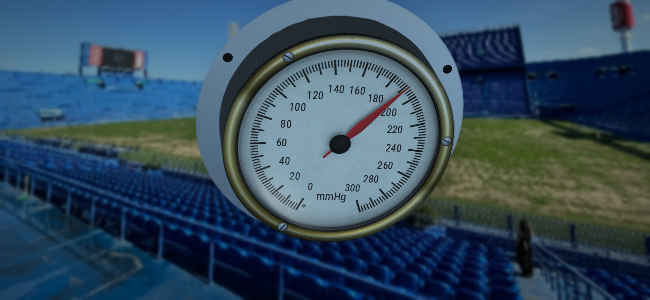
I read 190; mmHg
